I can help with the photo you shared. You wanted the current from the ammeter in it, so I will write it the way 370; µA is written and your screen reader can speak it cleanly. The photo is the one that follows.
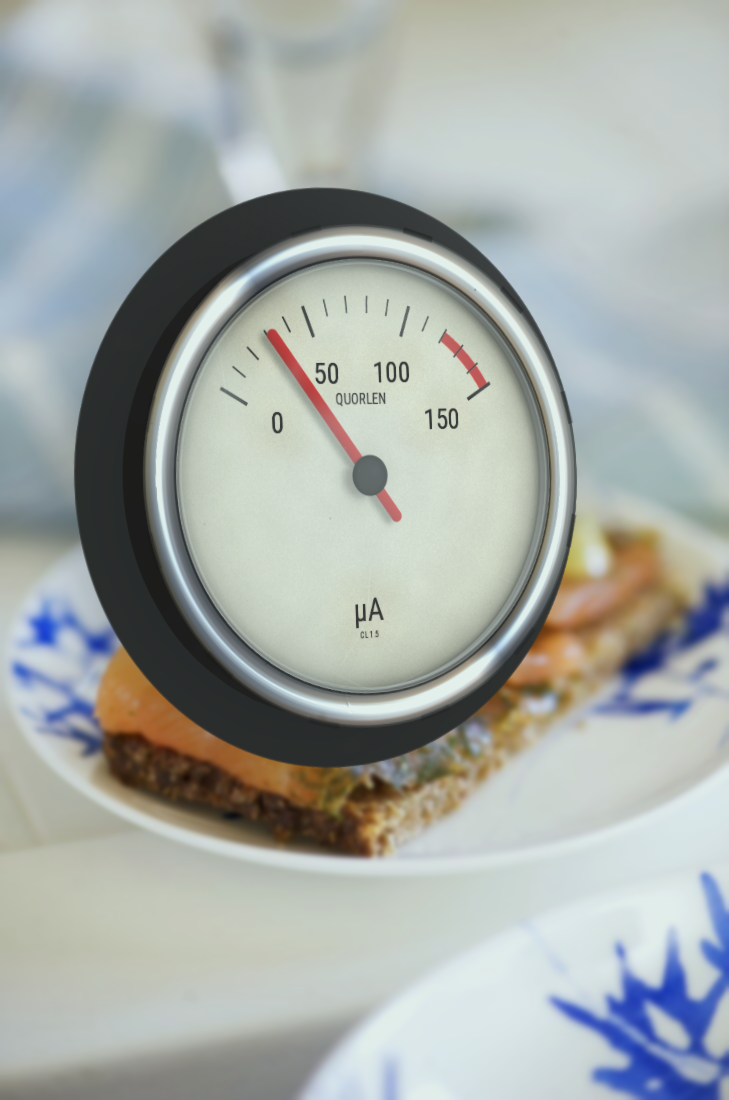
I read 30; µA
